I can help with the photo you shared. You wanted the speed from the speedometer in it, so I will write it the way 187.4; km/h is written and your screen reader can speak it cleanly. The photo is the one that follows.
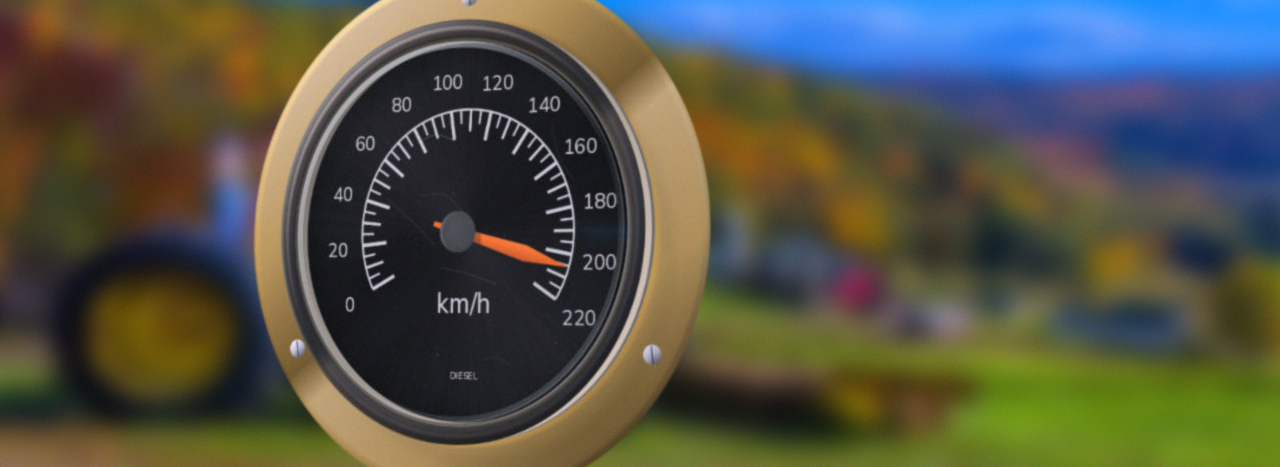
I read 205; km/h
